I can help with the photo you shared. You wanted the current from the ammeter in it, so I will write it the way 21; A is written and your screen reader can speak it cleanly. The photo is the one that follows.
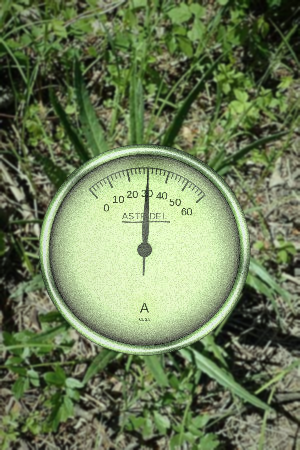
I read 30; A
